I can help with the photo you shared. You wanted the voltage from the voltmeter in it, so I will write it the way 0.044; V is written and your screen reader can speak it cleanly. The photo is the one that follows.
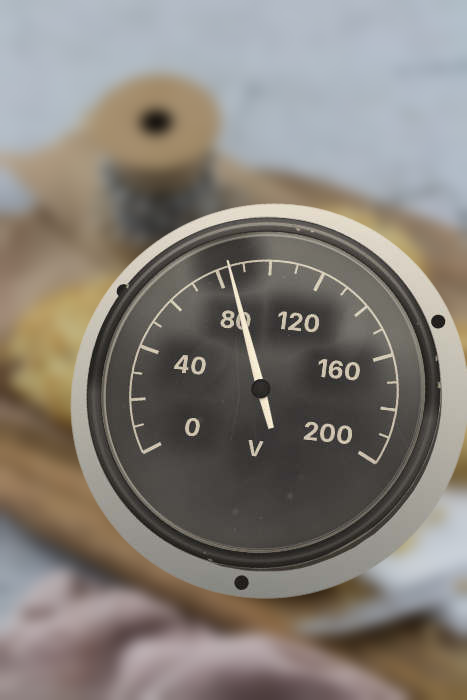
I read 85; V
